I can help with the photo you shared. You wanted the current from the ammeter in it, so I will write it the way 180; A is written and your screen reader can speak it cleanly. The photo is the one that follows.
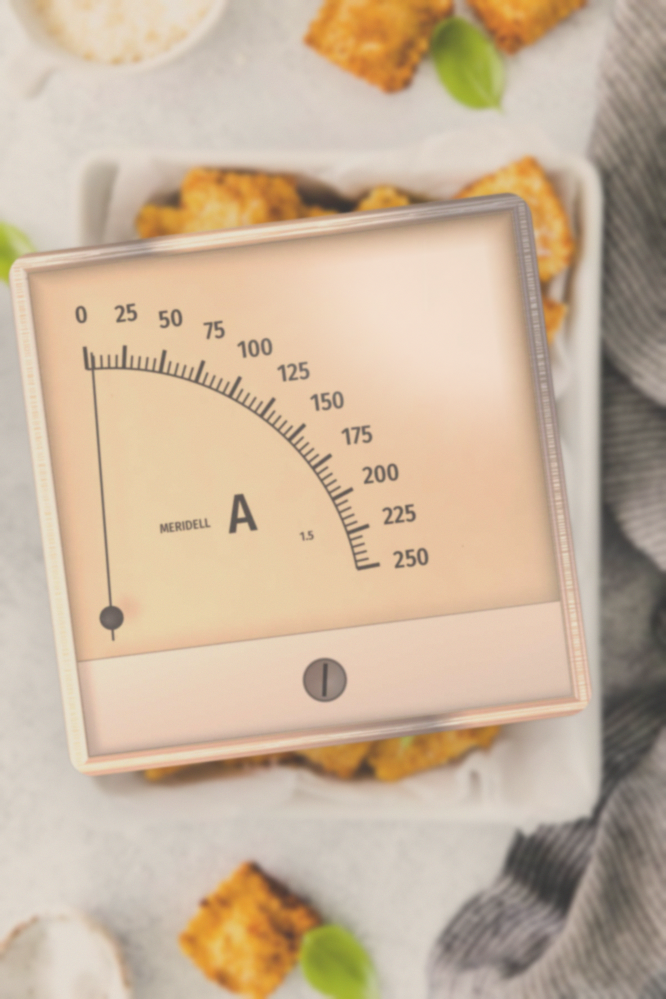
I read 5; A
